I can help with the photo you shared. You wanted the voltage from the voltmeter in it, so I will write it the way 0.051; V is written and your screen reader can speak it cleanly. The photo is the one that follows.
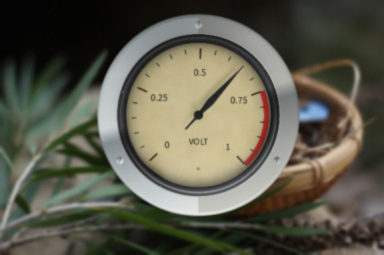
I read 0.65; V
